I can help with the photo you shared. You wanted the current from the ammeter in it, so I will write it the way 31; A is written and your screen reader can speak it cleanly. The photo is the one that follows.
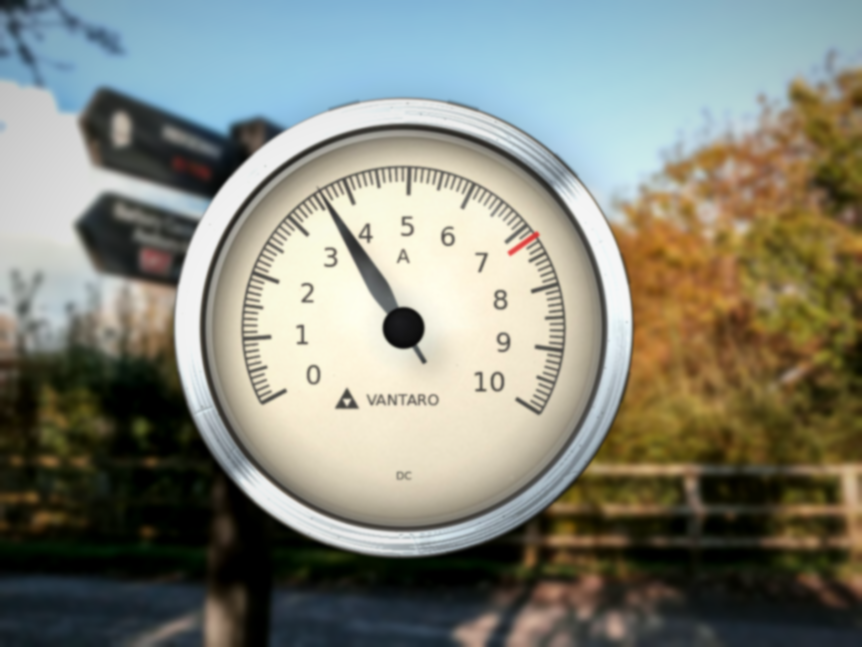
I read 3.6; A
